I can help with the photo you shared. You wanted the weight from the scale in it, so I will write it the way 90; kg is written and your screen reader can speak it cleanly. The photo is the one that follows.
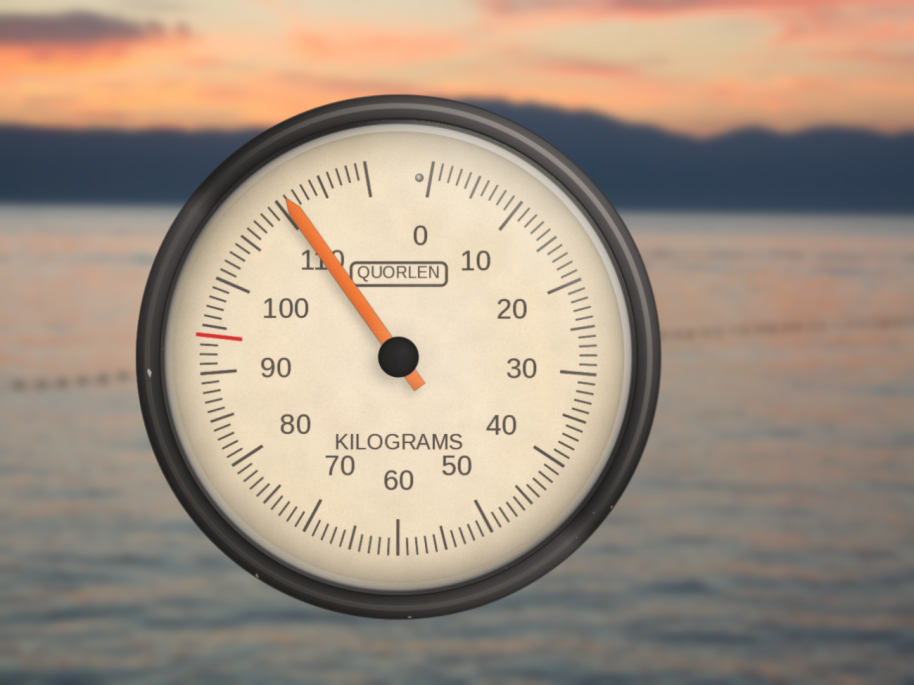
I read 111; kg
